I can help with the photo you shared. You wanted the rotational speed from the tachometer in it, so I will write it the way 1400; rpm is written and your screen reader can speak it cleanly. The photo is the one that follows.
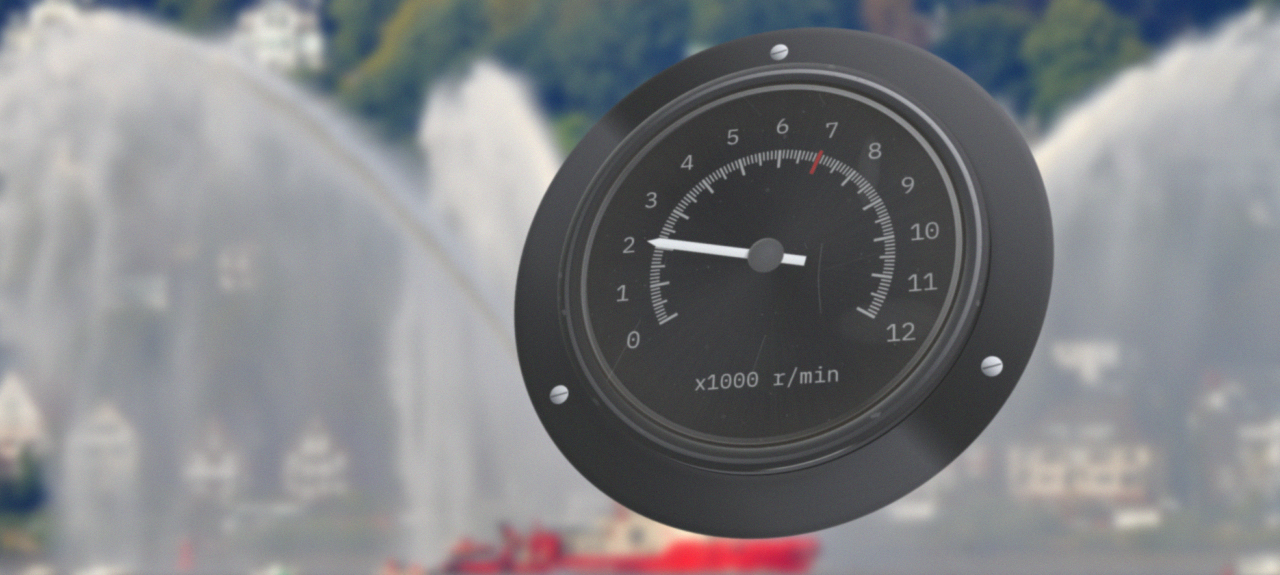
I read 2000; rpm
